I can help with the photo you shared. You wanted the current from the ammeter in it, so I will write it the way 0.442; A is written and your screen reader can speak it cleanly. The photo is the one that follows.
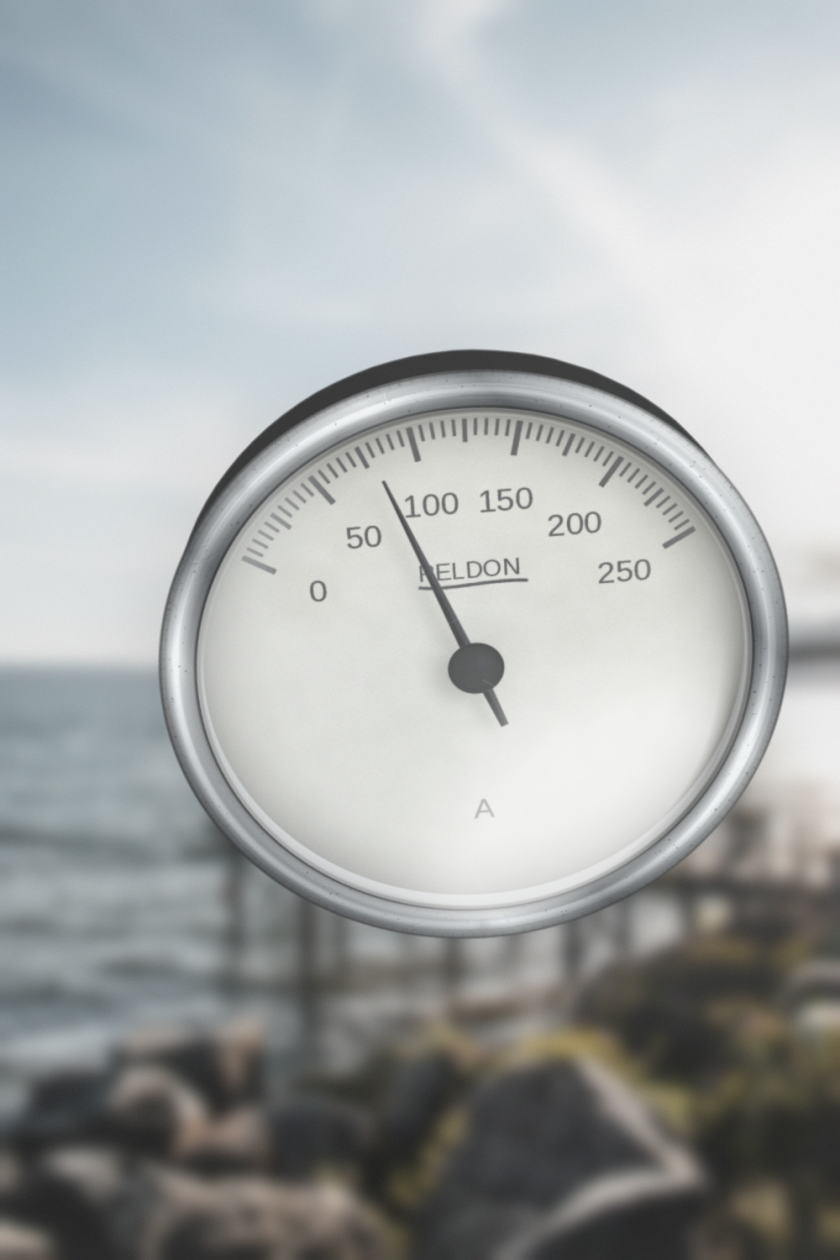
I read 80; A
